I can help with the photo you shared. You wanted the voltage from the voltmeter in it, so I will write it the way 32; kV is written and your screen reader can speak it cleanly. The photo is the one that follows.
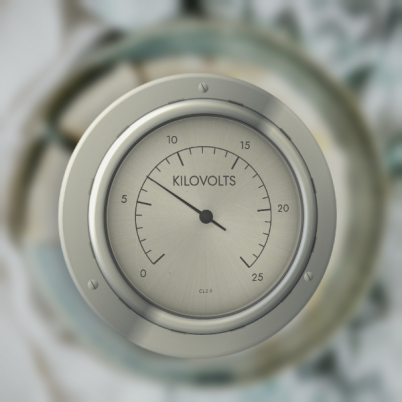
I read 7; kV
